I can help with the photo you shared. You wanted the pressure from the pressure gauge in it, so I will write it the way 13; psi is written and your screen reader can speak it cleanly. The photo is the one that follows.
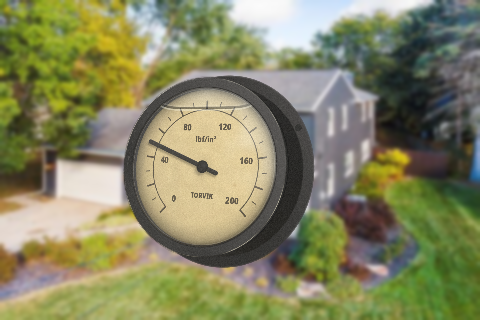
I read 50; psi
